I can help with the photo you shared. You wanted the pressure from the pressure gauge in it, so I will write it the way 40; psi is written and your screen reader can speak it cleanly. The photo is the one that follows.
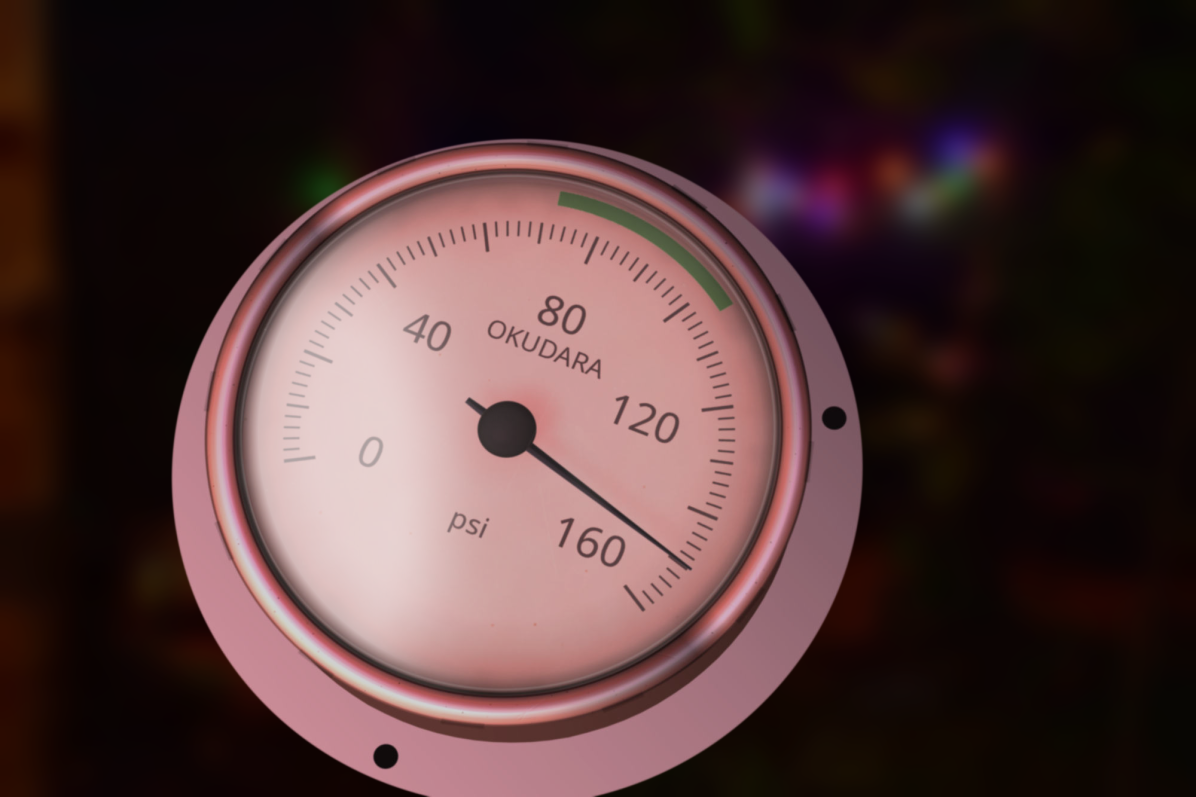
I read 150; psi
